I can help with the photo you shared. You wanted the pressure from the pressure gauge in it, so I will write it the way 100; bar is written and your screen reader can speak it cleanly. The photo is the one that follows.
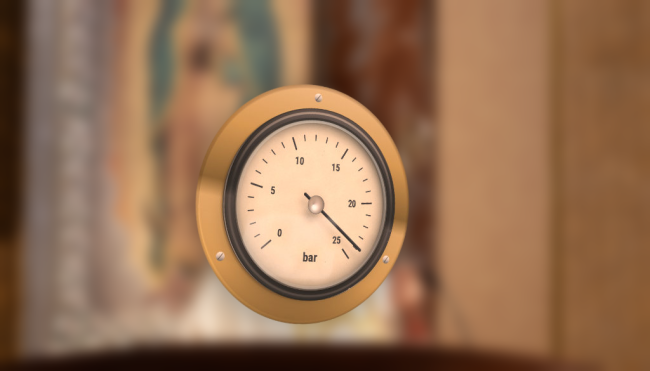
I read 24; bar
